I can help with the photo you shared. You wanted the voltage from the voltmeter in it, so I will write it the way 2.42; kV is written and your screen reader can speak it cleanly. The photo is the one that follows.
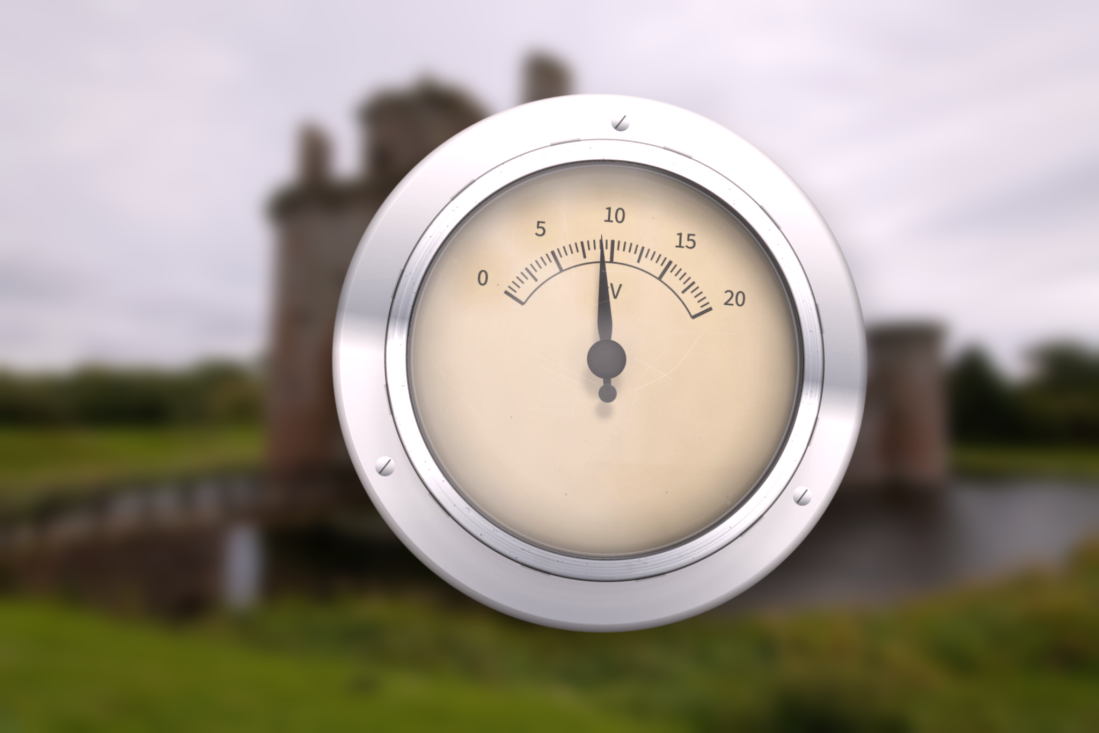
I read 9; kV
